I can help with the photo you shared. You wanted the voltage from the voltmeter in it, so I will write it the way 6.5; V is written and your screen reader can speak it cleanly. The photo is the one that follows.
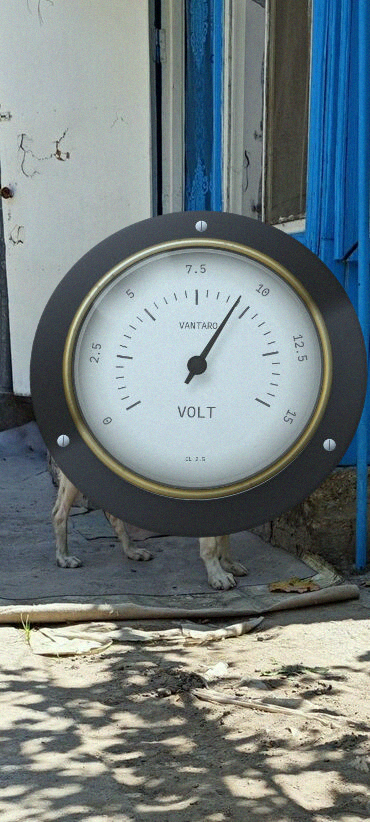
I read 9.5; V
